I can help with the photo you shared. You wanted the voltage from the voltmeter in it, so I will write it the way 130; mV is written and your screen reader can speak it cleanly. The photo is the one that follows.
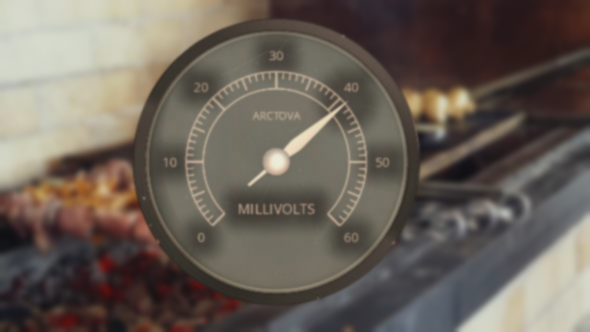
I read 41; mV
